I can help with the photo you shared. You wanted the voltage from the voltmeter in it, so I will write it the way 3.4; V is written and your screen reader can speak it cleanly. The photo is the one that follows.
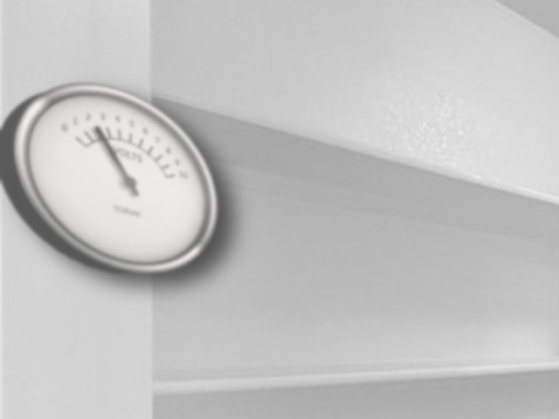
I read 2; V
